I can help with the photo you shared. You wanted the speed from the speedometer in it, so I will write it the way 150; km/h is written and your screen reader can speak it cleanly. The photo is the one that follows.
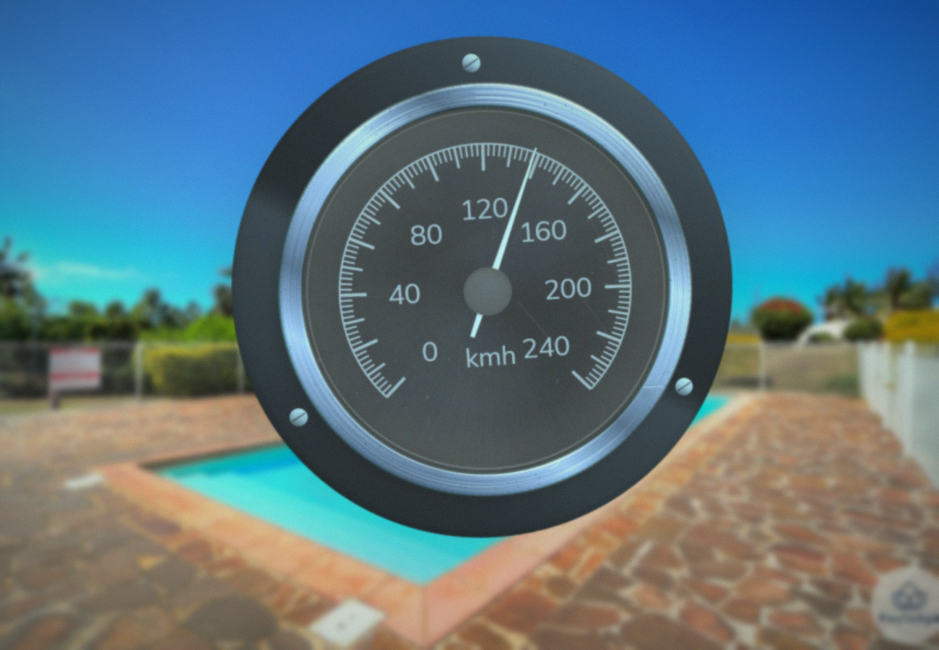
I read 138; km/h
